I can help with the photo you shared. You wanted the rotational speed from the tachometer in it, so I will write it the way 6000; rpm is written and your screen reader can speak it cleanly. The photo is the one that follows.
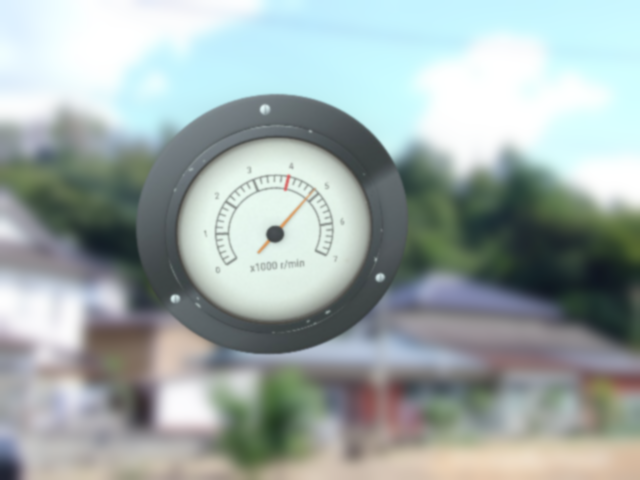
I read 4800; rpm
